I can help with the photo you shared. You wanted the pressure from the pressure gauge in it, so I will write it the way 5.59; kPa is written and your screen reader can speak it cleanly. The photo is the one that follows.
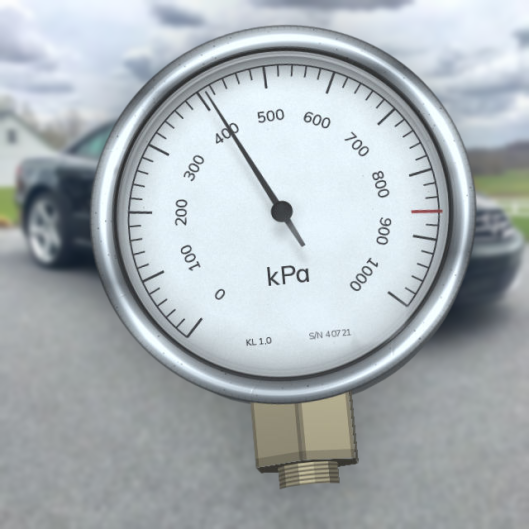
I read 410; kPa
